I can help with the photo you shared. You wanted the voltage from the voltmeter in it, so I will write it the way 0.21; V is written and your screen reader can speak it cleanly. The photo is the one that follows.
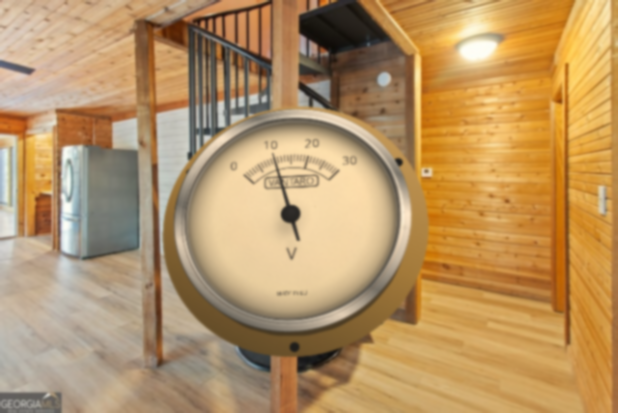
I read 10; V
